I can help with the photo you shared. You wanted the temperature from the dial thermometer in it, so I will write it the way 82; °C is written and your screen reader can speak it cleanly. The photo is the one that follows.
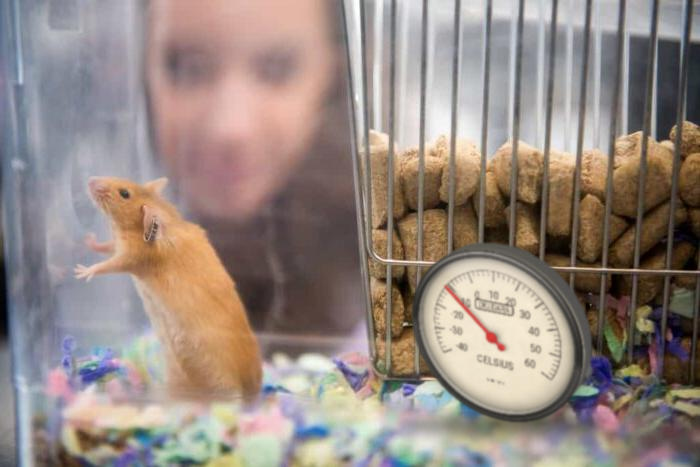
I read -10; °C
